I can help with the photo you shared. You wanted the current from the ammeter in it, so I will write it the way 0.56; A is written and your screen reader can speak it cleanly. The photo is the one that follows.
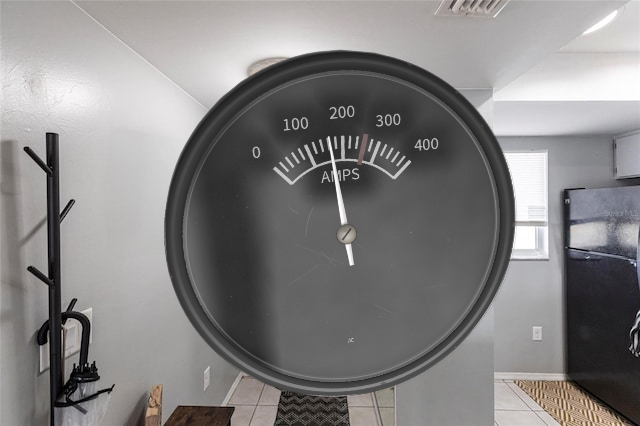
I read 160; A
